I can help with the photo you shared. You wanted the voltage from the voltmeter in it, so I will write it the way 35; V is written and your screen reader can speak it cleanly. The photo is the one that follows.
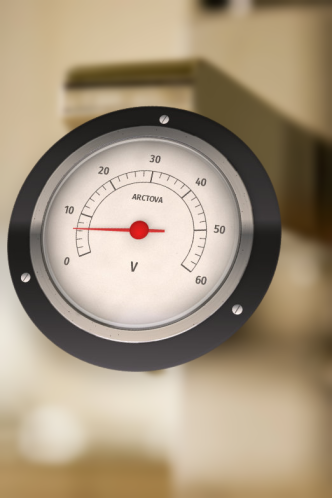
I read 6; V
